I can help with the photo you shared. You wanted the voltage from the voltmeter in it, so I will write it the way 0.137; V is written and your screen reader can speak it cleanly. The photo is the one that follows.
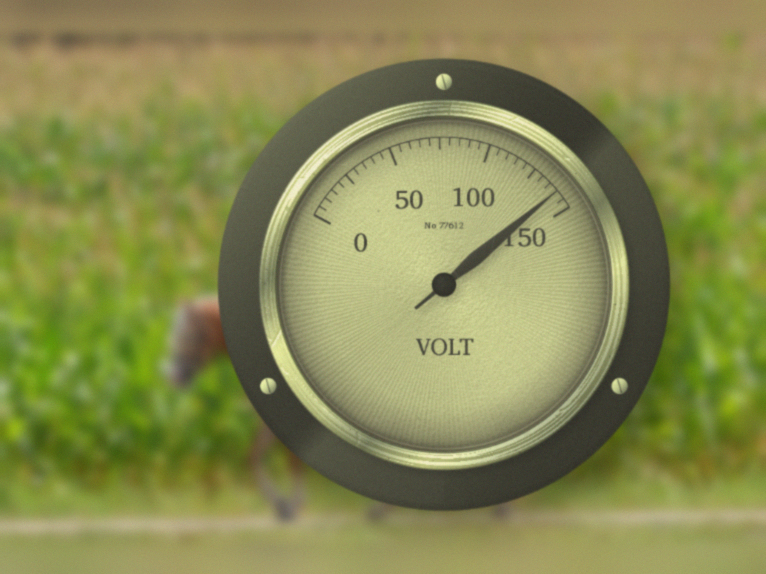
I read 140; V
